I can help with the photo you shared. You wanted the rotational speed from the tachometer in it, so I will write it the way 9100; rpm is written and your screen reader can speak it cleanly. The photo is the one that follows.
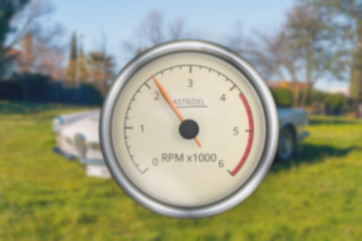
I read 2200; rpm
